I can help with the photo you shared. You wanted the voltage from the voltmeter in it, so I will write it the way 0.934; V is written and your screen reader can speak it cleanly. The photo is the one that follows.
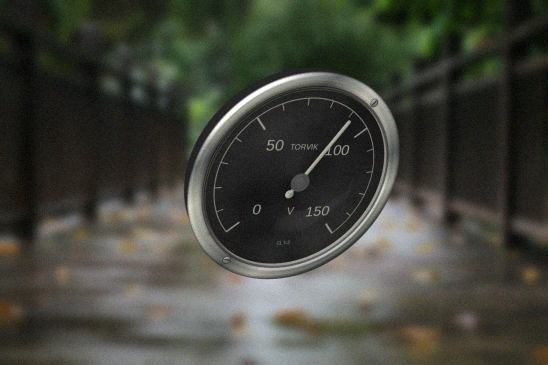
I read 90; V
